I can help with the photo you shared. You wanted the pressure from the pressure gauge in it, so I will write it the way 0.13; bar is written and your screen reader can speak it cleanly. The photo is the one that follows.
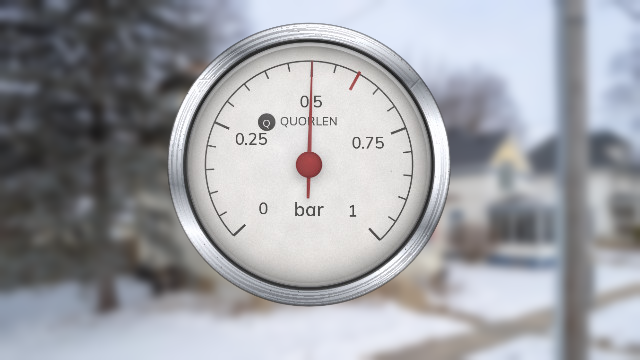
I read 0.5; bar
